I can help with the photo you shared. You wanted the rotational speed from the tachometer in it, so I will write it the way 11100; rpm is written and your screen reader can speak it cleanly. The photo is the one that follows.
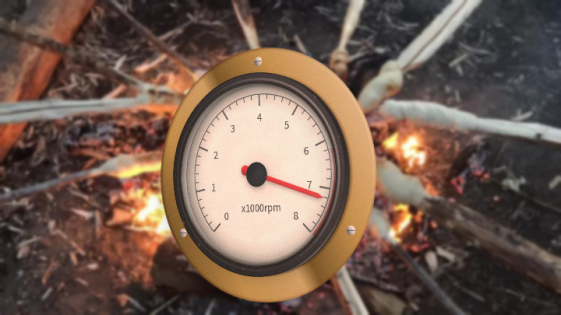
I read 7200; rpm
